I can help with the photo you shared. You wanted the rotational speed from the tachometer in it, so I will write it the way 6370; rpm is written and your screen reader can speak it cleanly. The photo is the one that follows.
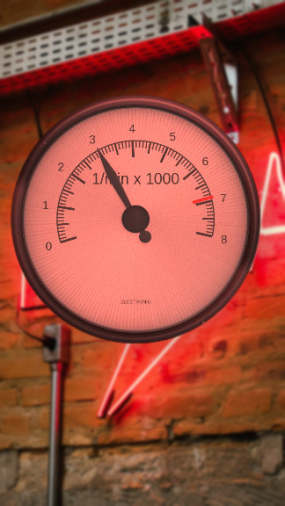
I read 3000; rpm
